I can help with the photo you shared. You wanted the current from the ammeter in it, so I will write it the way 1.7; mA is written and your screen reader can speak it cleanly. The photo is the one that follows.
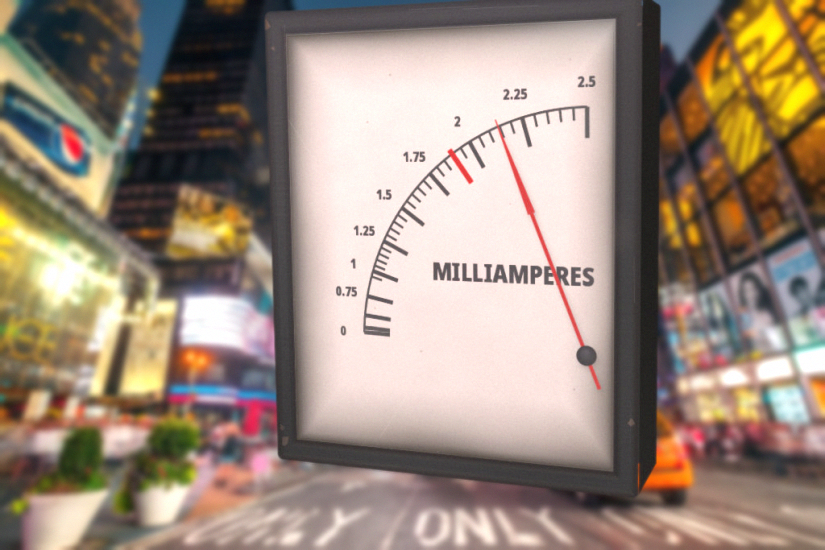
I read 2.15; mA
